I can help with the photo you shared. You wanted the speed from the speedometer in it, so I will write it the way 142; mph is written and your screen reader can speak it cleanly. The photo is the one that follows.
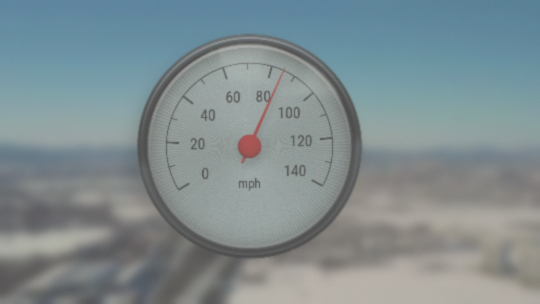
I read 85; mph
